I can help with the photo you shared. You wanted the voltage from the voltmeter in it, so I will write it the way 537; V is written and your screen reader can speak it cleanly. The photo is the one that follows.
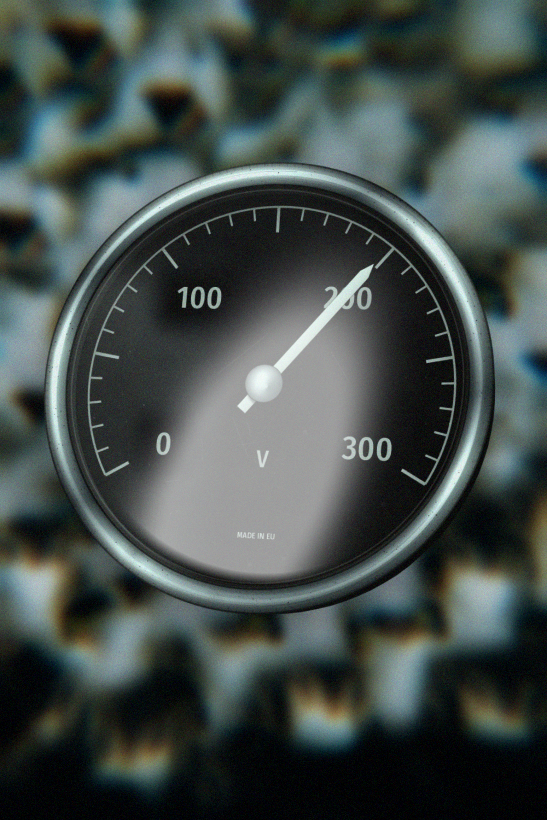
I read 200; V
